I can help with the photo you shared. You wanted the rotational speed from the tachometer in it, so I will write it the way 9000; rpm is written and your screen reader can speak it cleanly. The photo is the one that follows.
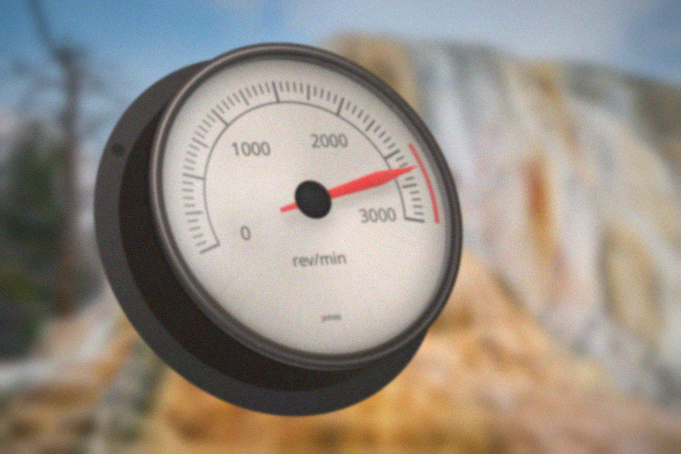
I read 2650; rpm
